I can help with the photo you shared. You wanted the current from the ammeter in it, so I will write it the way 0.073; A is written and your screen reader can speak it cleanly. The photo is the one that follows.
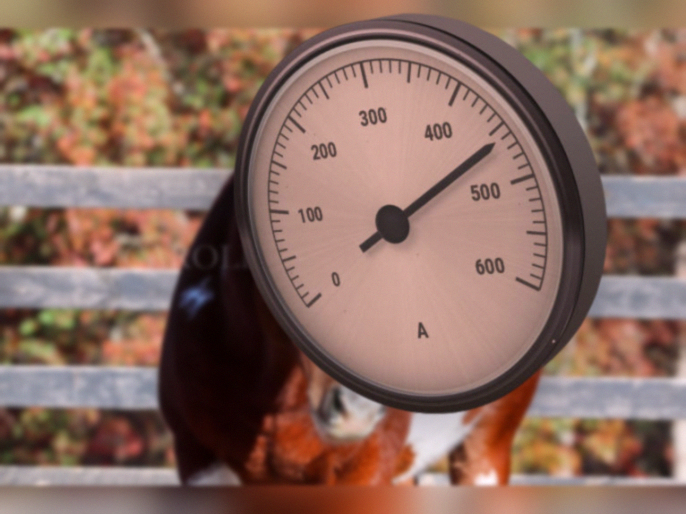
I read 460; A
